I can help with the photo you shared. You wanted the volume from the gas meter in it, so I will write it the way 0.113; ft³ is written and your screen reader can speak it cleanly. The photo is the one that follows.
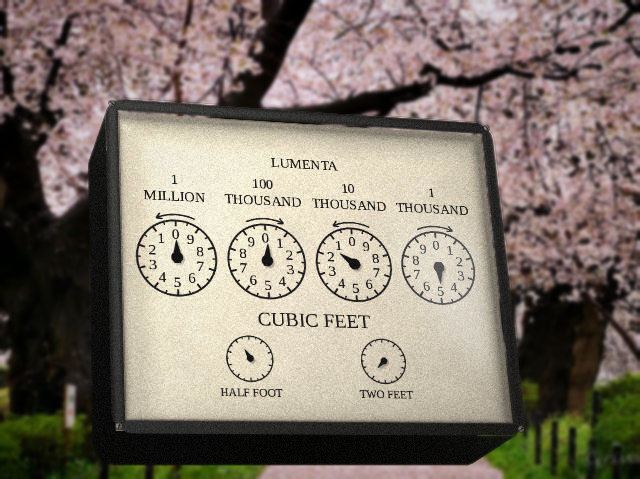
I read 1500; ft³
